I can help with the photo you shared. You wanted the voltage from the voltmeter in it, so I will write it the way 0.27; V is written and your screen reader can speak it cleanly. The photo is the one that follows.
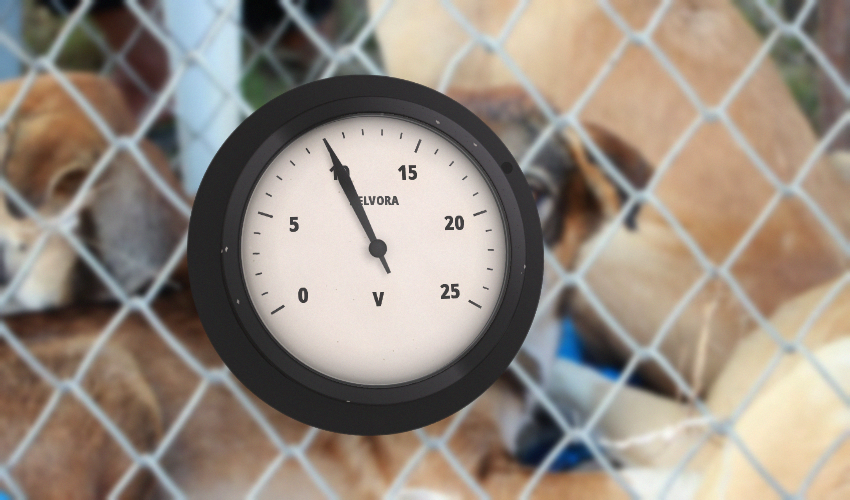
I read 10; V
